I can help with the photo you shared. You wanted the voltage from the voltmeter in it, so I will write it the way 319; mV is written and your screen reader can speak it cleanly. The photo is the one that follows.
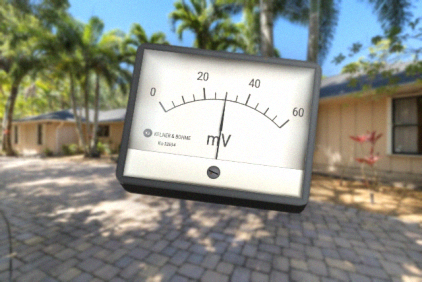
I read 30; mV
